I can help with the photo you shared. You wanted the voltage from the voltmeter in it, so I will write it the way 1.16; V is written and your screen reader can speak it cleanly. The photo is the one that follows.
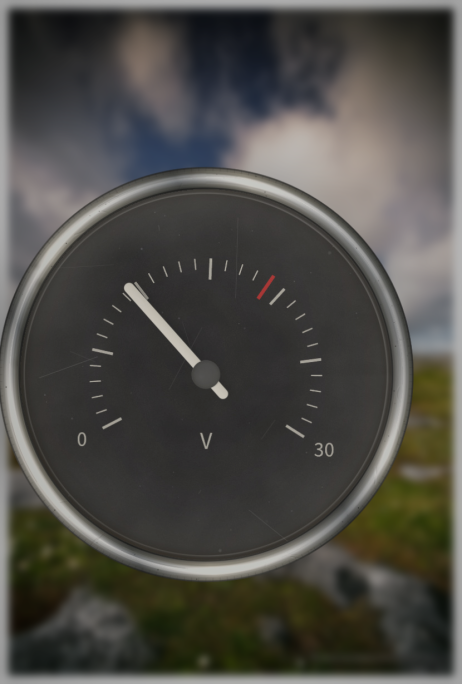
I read 9.5; V
